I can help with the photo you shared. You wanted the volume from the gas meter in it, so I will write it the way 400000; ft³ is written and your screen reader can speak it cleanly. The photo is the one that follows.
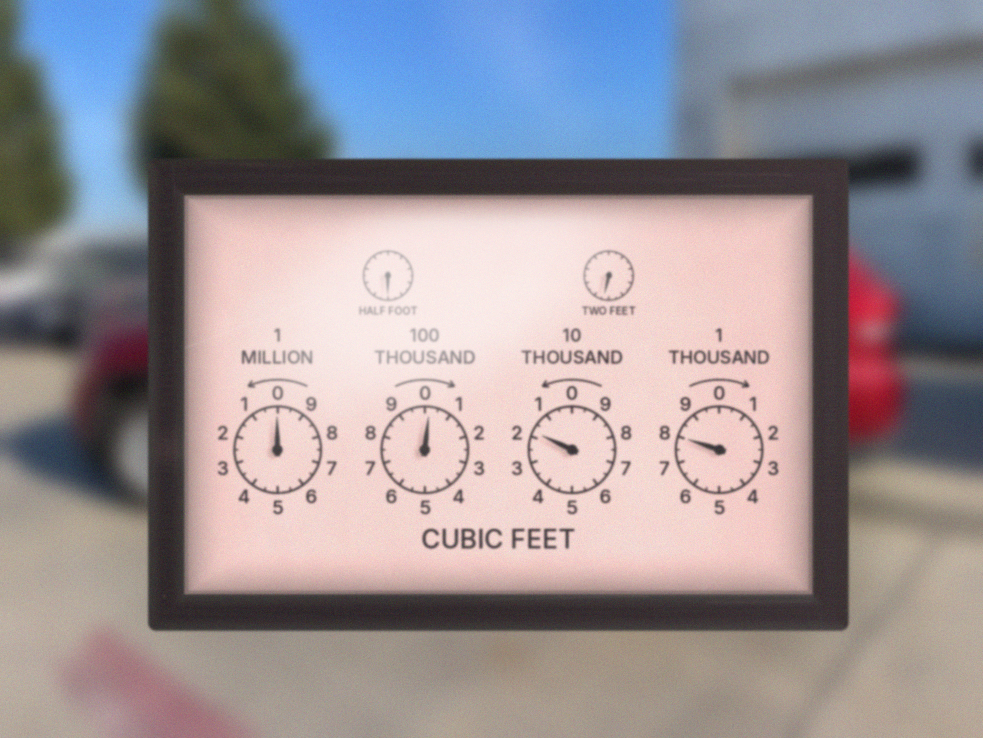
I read 1800; ft³
